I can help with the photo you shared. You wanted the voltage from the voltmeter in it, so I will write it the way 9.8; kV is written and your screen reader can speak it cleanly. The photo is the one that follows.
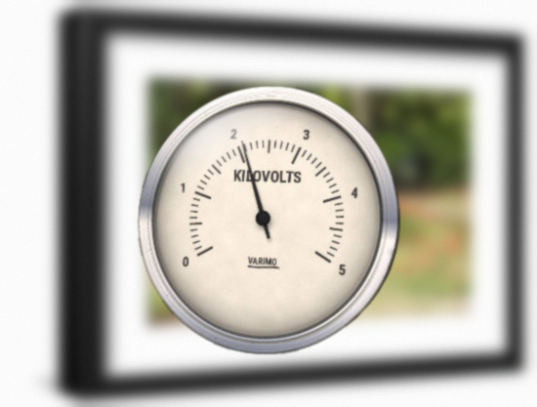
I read 2.1; kV
